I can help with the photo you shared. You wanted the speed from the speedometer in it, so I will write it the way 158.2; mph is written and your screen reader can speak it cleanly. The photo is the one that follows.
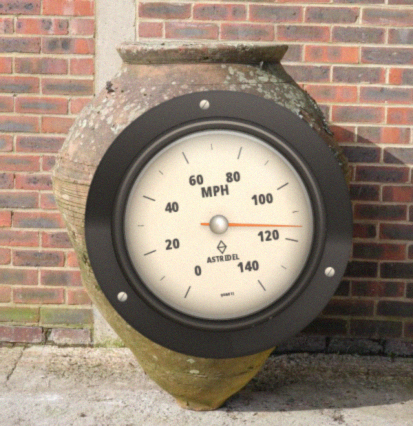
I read 115; mph
